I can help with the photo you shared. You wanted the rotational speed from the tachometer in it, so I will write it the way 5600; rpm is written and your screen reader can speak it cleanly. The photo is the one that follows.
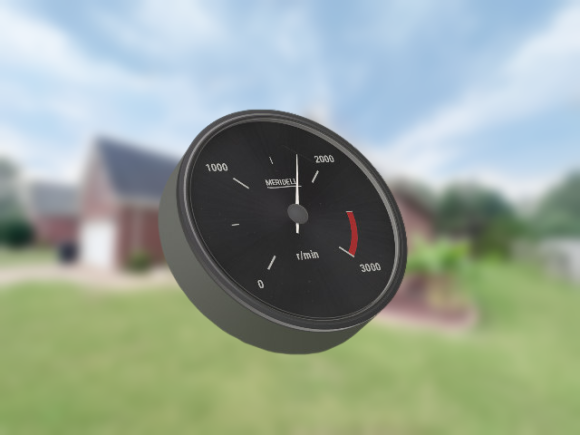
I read 1750; rpm
